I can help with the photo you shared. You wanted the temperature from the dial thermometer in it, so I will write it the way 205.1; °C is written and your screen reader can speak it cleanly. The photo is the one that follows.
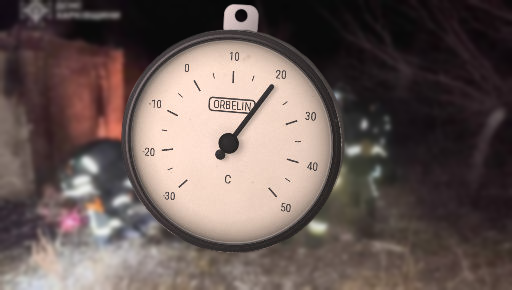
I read 20; °C
